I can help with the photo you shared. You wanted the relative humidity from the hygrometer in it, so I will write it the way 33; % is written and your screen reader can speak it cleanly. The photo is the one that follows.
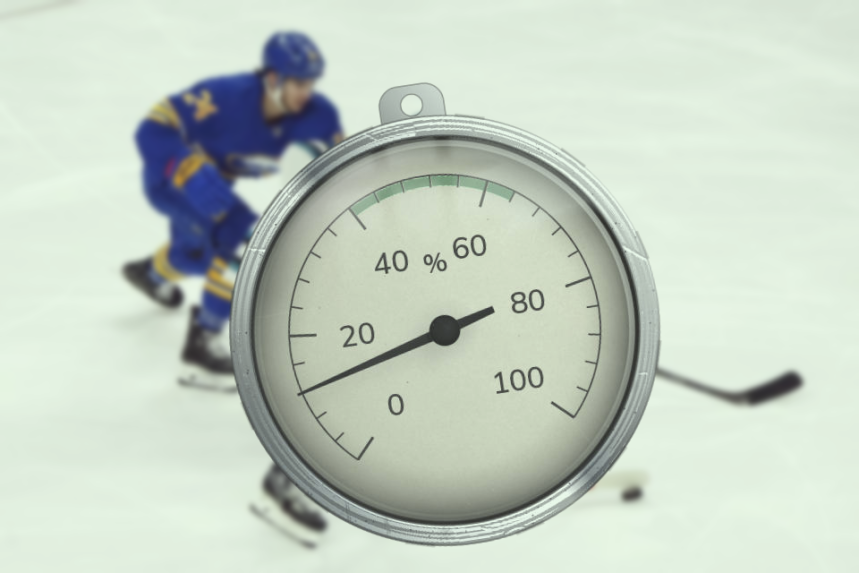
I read 12; %
